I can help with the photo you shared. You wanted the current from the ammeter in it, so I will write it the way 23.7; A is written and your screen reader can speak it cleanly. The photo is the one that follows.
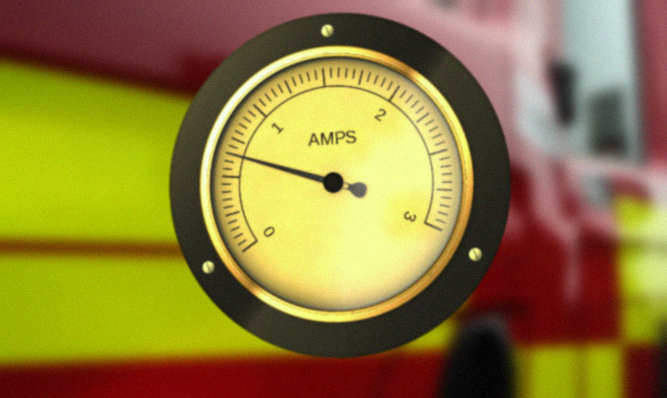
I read 0.65; A
